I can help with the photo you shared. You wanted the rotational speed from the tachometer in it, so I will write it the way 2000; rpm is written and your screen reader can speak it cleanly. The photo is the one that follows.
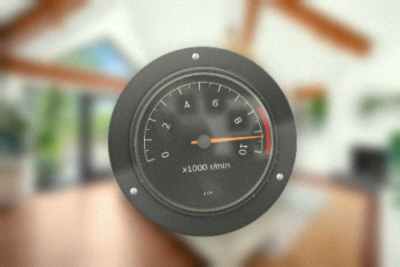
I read 9250; rpm
